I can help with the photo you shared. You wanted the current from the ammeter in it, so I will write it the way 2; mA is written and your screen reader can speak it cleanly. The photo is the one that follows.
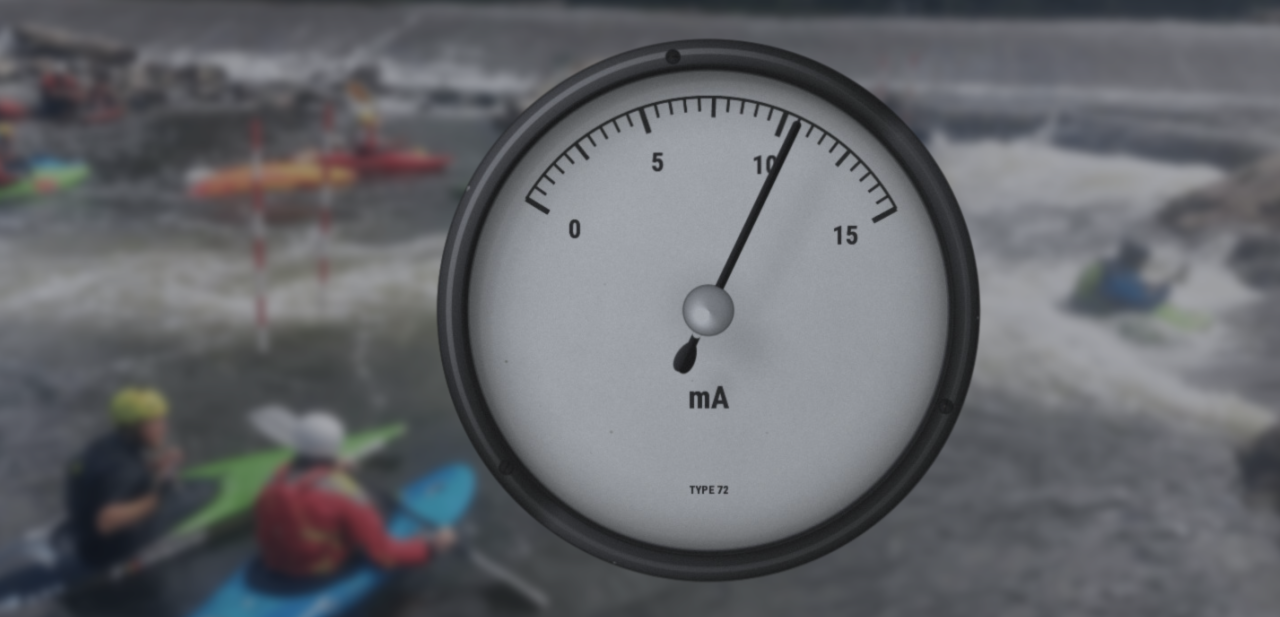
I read 10.5; mA
